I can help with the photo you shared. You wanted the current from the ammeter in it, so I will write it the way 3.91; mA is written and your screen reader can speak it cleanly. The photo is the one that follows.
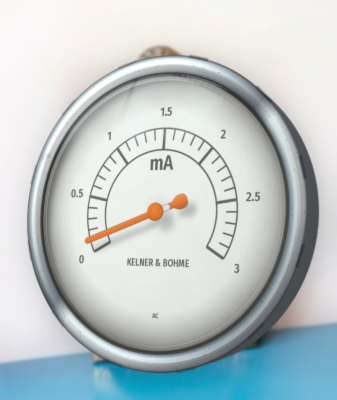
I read 0.1; mA
